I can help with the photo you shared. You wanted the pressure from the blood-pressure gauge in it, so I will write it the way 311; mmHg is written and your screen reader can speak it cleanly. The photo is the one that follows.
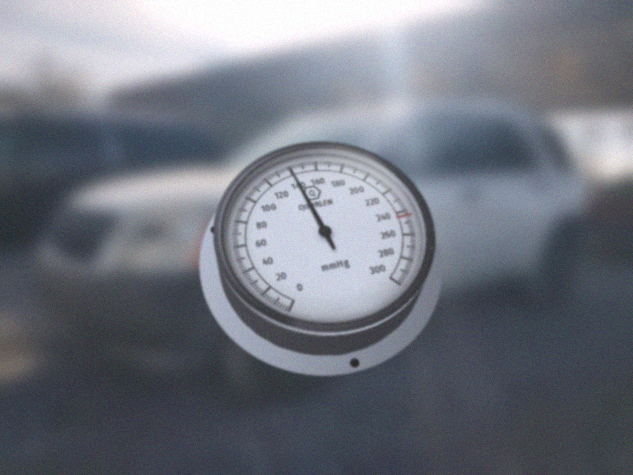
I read 140; mmHg
